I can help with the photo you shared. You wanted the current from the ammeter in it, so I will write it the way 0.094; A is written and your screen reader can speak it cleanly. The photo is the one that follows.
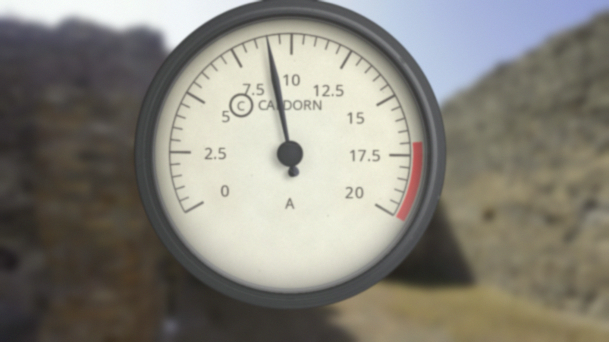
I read 9; A
